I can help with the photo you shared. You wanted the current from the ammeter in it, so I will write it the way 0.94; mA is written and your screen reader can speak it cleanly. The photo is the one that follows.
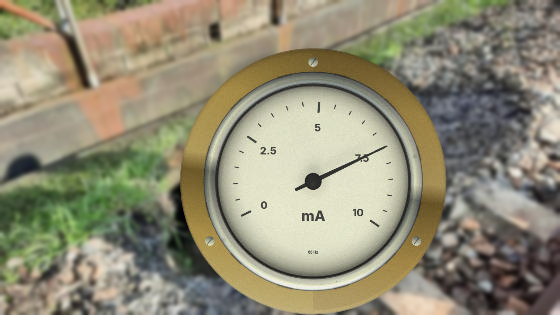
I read 7.5; mA
